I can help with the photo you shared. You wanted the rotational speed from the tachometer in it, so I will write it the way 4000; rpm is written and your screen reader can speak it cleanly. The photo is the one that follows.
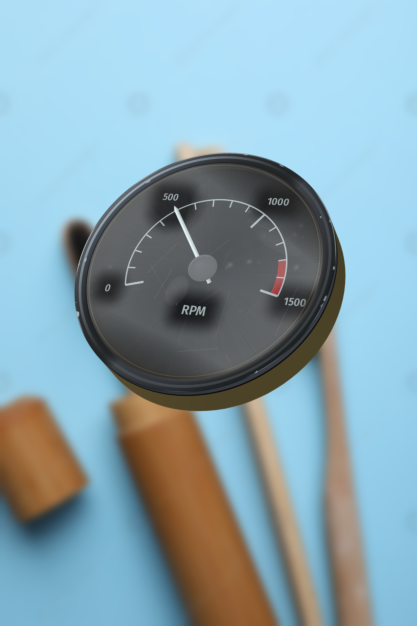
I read 500; rpm
